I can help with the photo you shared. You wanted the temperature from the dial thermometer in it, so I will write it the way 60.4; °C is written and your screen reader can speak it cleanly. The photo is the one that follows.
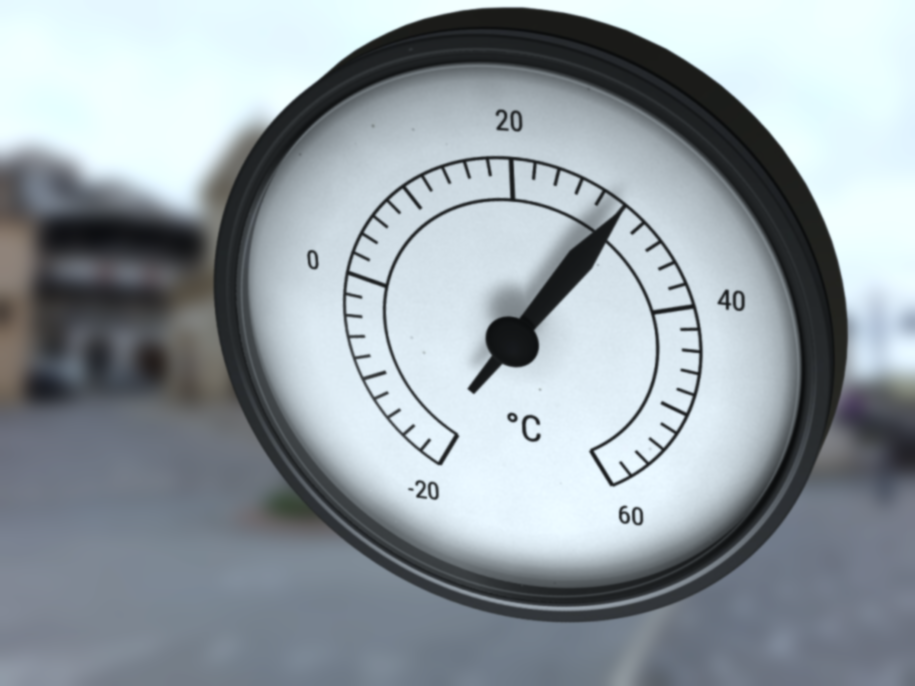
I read 30; °C
